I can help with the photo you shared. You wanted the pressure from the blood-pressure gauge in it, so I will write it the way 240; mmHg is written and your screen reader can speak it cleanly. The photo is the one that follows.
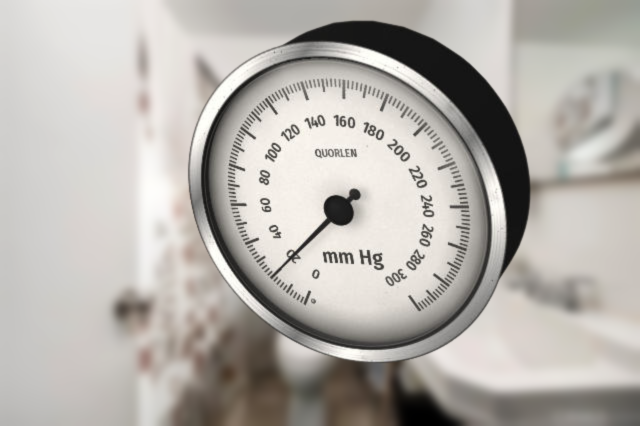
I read 20; mmHg
